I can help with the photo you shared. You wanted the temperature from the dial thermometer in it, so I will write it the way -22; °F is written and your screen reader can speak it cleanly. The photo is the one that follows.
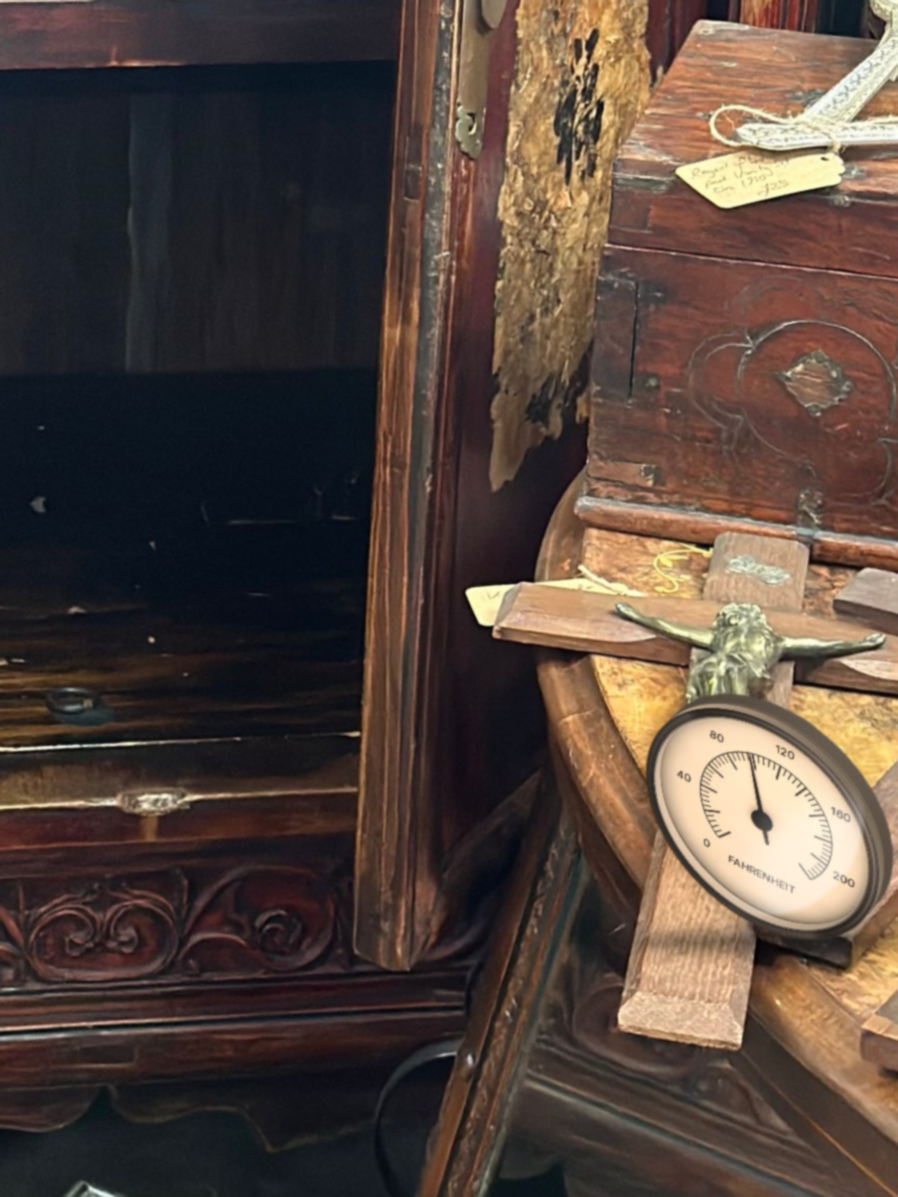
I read 100; °F
